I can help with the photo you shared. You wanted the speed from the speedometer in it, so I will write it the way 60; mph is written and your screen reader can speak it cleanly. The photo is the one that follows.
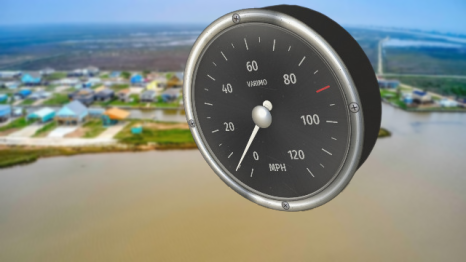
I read 5; mph
